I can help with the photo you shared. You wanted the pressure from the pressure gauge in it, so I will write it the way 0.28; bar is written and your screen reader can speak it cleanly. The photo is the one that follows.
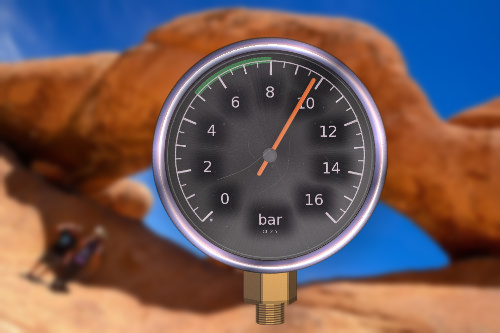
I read 9.75; bar
